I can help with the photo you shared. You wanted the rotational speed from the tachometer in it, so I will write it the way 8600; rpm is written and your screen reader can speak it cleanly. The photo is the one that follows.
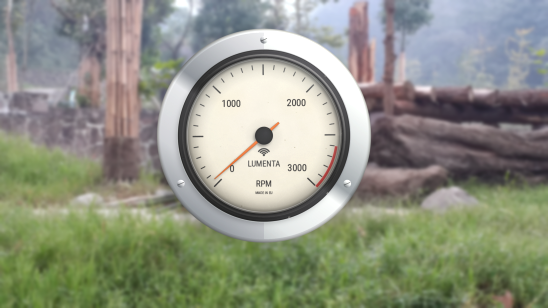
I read 50; rpm
